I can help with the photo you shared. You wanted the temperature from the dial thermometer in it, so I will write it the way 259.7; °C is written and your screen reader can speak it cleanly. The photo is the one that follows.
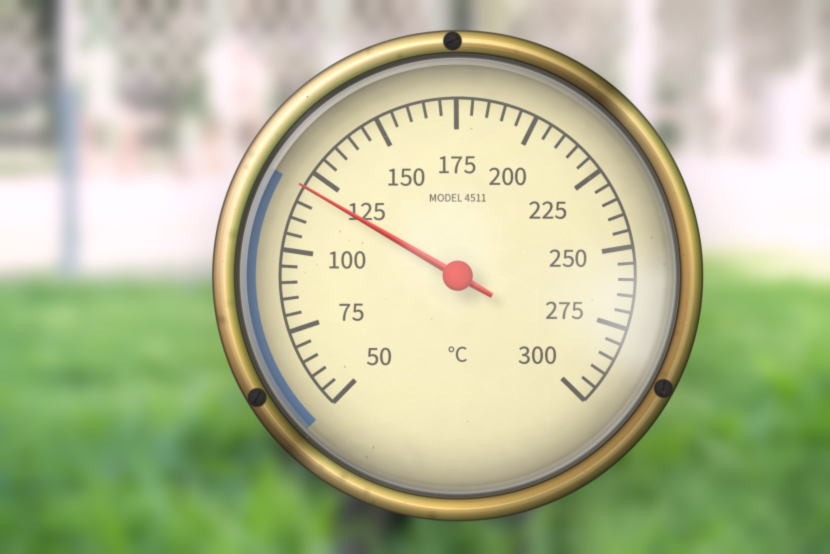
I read 120; °C
